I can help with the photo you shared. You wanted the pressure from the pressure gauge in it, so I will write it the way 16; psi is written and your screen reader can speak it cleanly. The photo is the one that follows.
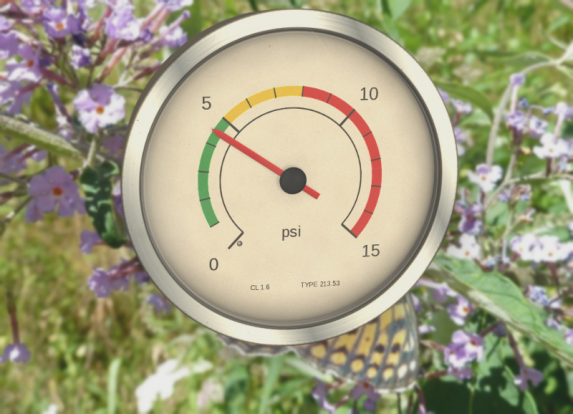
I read 4.5; psi
